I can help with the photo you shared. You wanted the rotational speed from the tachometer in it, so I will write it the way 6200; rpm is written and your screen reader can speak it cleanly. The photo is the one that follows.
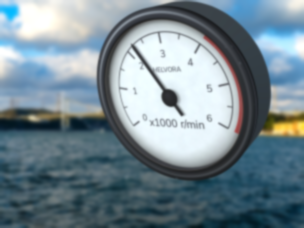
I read 2250; rpm
